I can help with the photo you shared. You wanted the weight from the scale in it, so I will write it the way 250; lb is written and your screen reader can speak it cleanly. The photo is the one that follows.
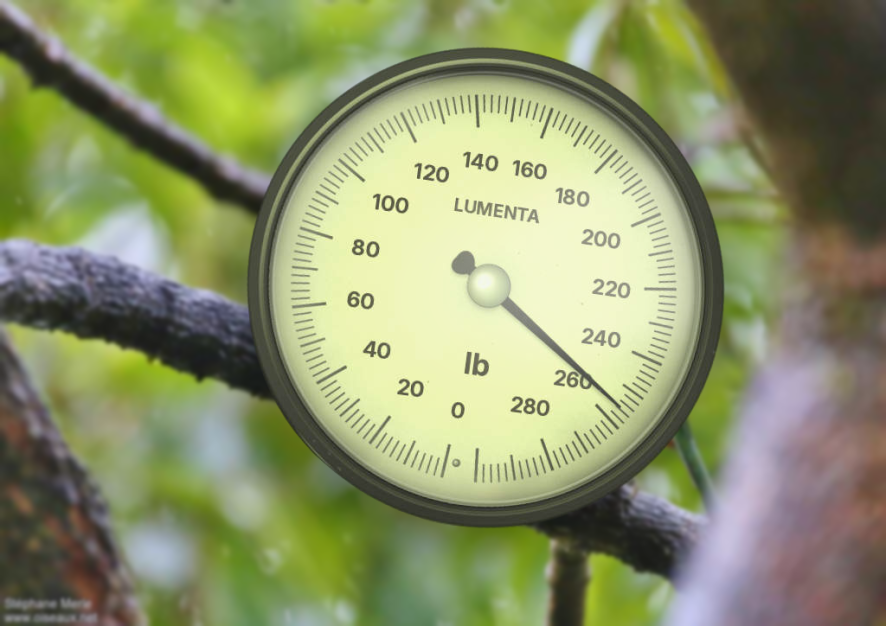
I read 256; lb
